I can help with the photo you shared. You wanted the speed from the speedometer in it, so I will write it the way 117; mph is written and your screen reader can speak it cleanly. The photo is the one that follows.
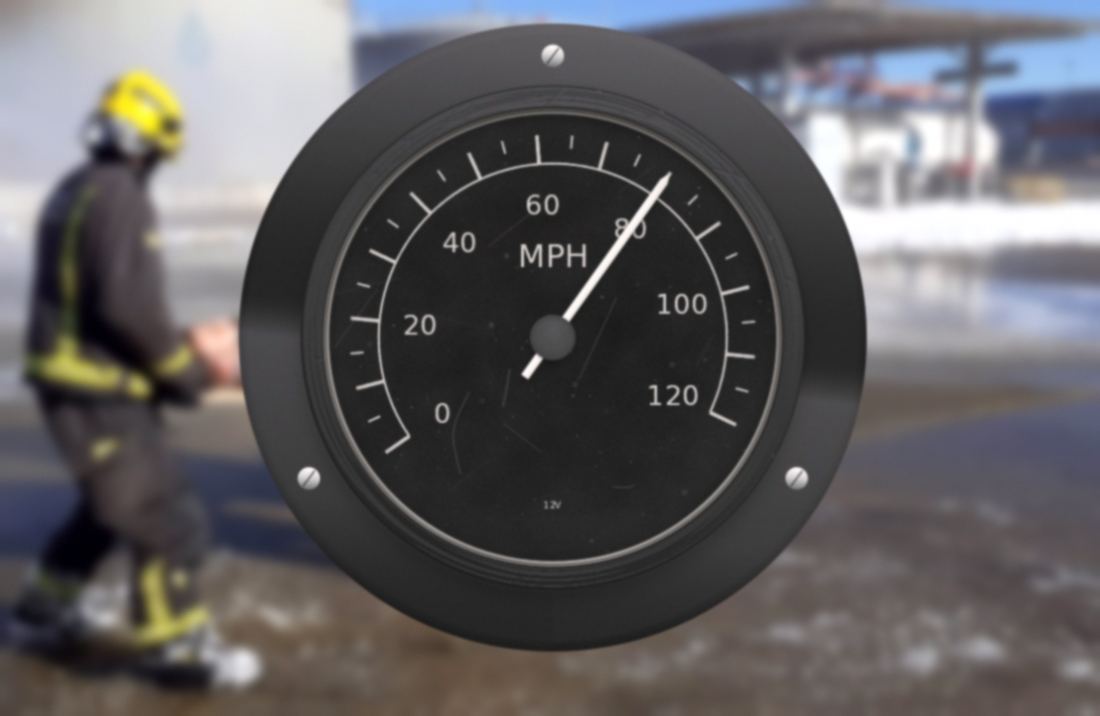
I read 80; mph
